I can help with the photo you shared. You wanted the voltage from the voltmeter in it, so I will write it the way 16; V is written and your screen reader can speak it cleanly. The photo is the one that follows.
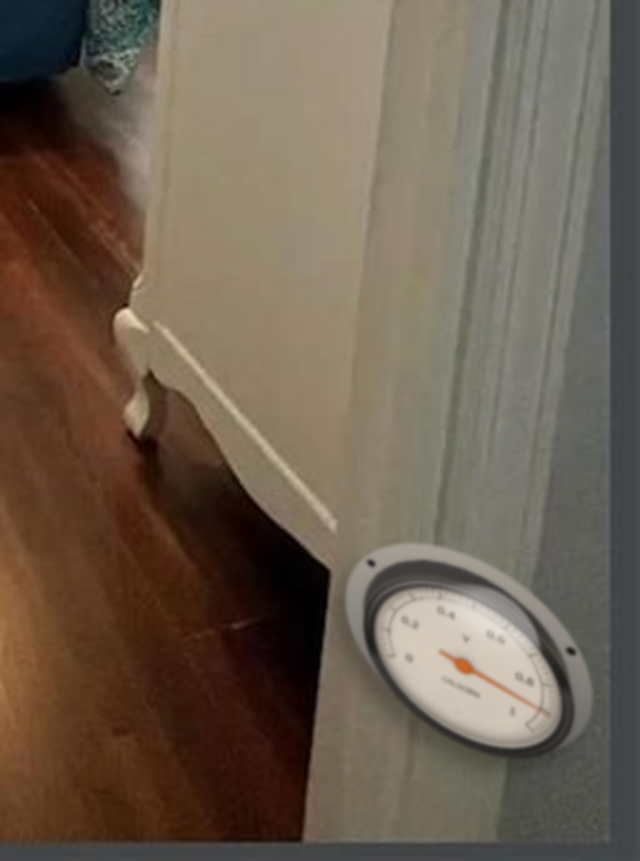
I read 0.9; V
